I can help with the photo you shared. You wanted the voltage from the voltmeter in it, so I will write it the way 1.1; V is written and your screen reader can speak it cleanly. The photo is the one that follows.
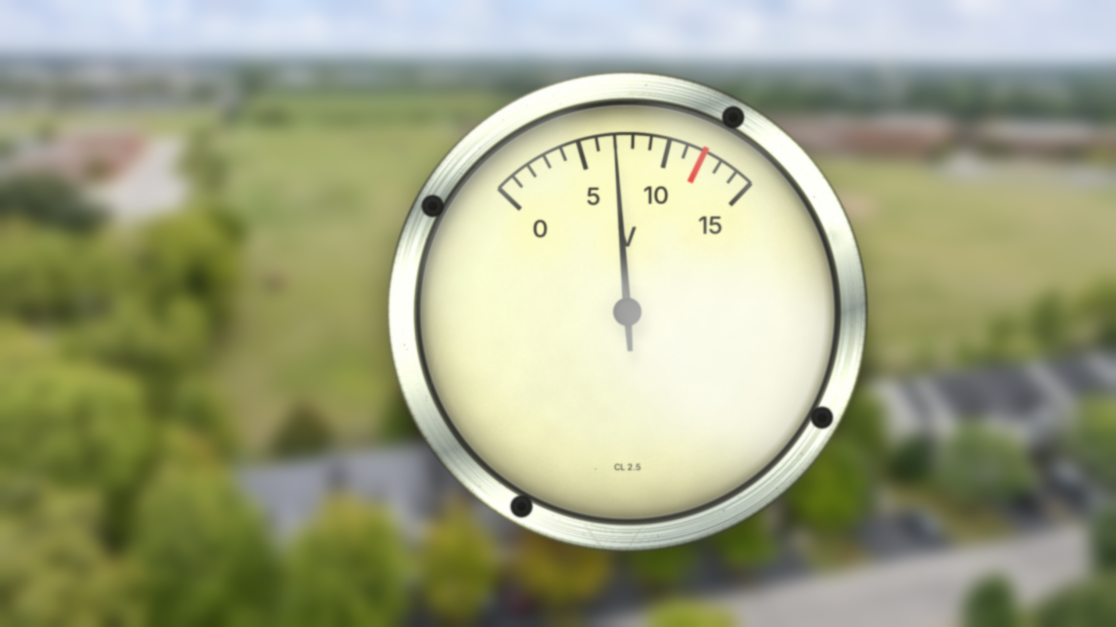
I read 7; V
